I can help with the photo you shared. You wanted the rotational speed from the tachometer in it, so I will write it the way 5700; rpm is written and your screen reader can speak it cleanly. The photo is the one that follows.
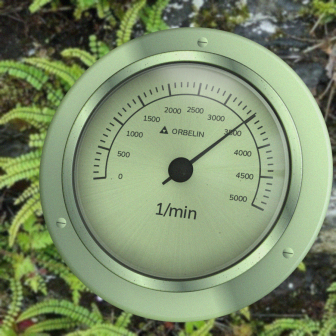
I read 3500; rpm
